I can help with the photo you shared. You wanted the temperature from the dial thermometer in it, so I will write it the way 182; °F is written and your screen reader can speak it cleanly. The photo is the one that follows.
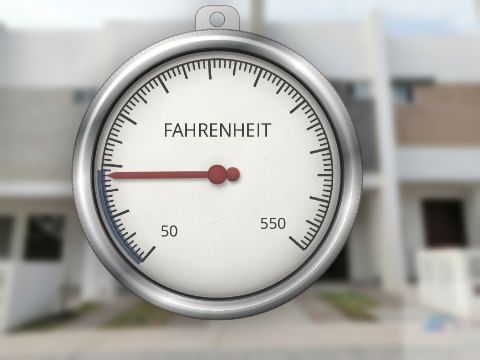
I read 140; °F
